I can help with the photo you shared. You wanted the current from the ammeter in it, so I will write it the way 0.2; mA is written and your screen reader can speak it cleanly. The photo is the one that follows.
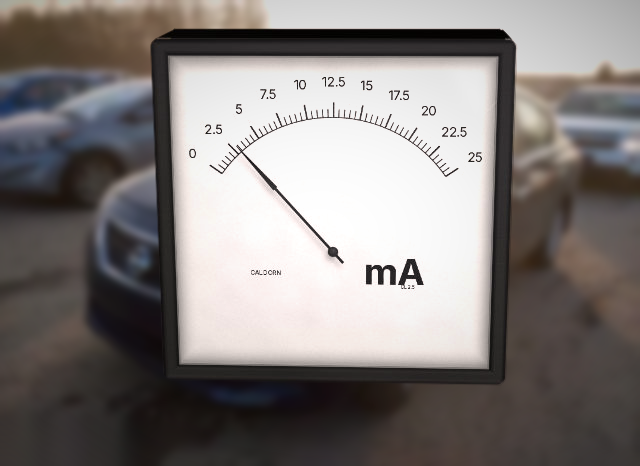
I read 3; mA
